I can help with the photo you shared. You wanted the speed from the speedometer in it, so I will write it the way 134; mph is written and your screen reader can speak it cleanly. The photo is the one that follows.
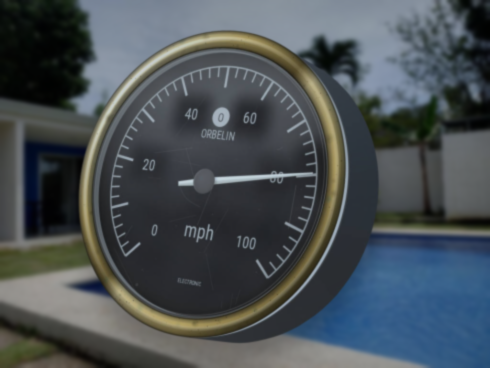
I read 80; mph
